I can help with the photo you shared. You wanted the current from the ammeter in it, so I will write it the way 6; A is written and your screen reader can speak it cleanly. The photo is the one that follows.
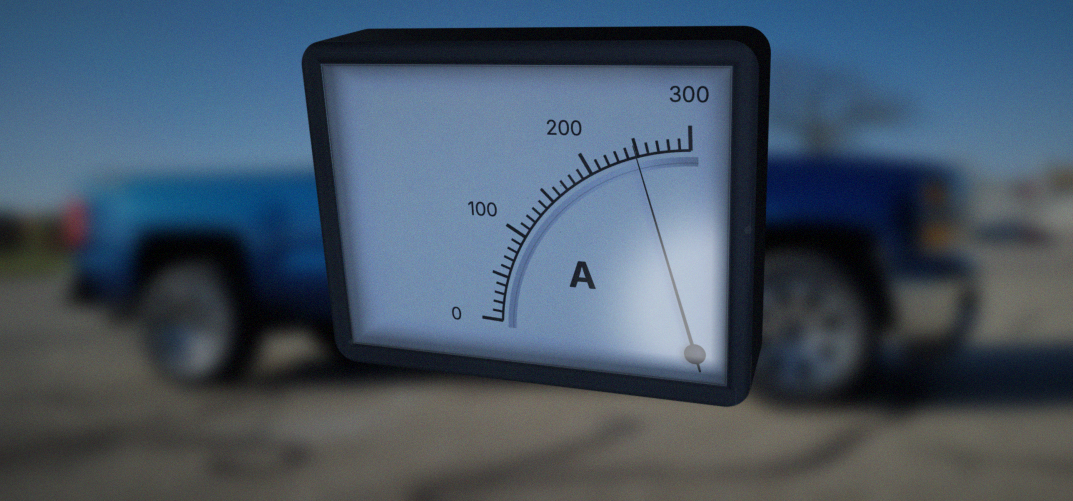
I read 250; A
